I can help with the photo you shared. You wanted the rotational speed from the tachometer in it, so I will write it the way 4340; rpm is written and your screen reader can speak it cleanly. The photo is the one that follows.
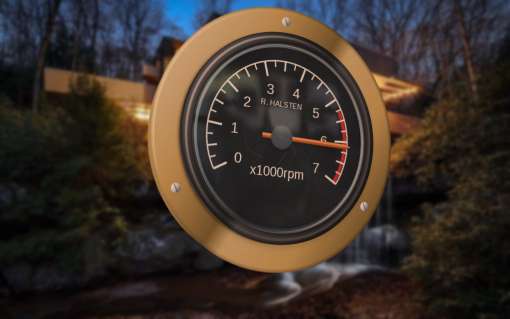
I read 6125; rpm
